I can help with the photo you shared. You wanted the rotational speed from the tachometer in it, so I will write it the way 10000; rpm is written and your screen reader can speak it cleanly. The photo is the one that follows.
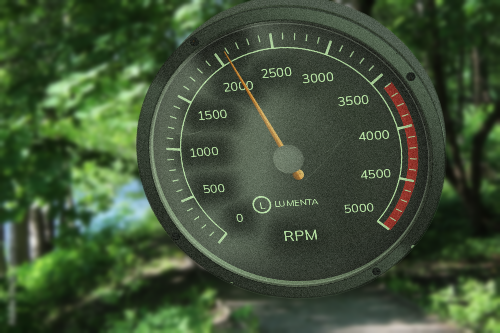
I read 2100; rpm
